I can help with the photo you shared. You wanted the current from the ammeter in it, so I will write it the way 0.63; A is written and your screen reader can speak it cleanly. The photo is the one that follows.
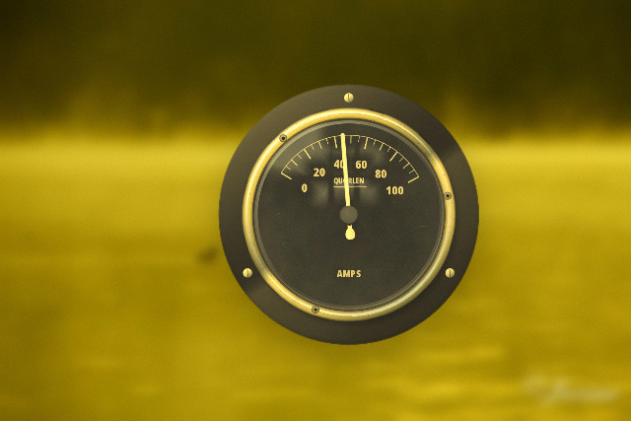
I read 45; A
